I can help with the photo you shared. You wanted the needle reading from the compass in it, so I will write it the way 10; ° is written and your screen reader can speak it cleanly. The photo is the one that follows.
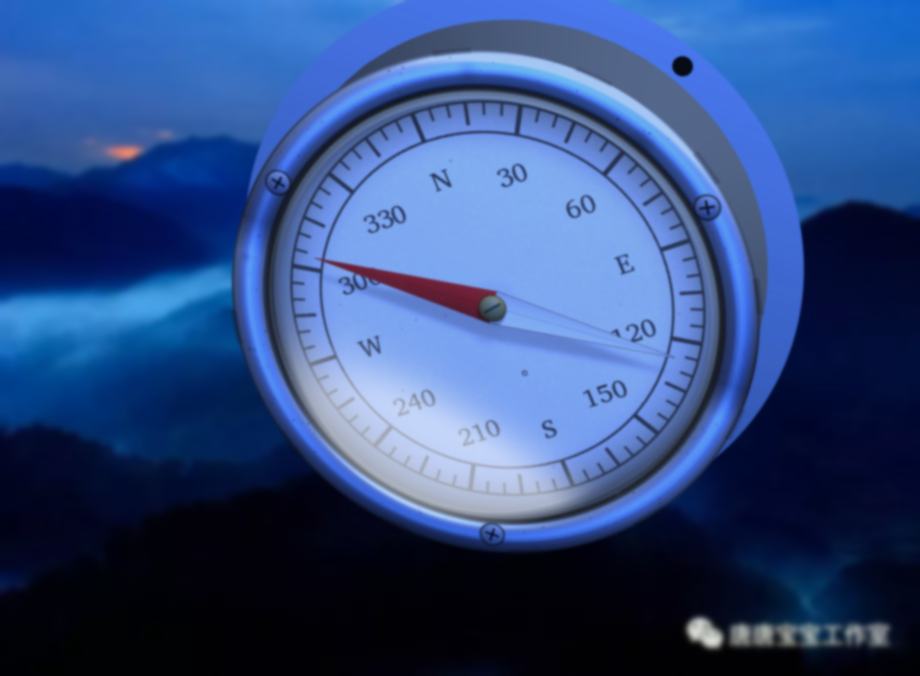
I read 305; °
